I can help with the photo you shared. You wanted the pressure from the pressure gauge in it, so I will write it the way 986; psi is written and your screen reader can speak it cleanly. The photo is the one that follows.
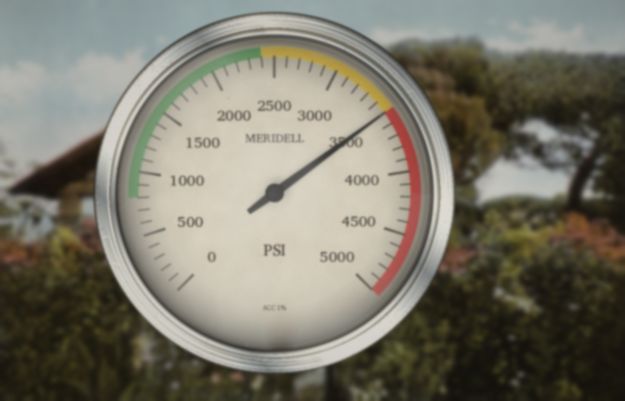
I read 3500; psi
